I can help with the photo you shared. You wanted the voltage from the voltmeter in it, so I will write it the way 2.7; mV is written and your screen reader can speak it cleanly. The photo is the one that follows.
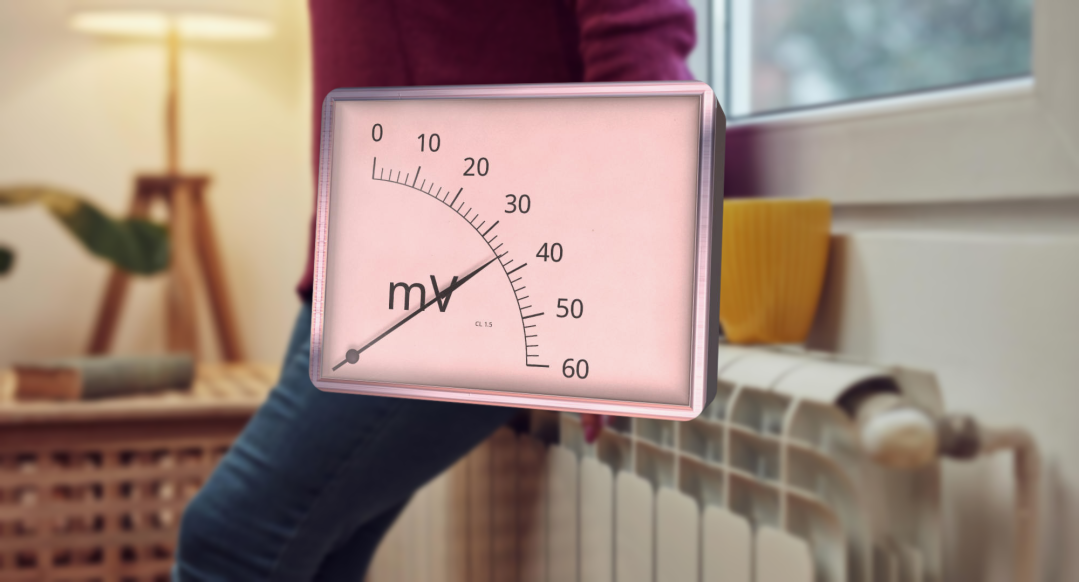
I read 36; mV
